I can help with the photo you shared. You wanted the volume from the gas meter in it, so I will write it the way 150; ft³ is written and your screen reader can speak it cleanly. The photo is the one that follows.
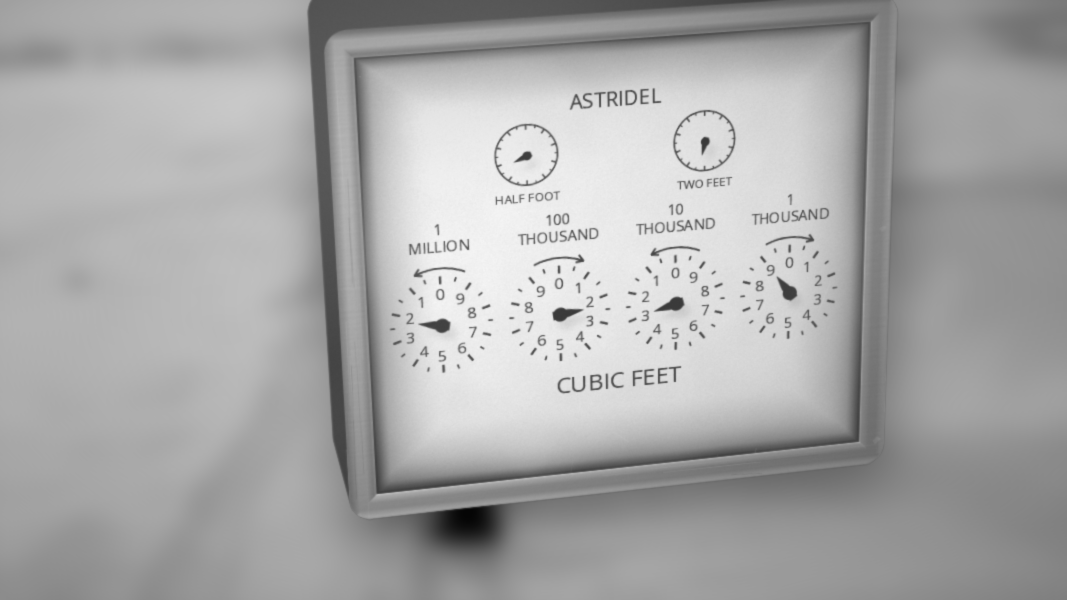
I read 222900; ft³
